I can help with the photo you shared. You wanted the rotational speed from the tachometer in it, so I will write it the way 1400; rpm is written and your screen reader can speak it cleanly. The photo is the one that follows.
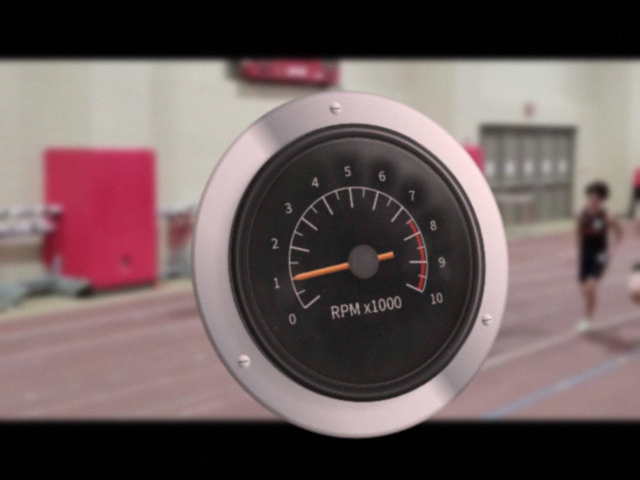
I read 1000; rpm
